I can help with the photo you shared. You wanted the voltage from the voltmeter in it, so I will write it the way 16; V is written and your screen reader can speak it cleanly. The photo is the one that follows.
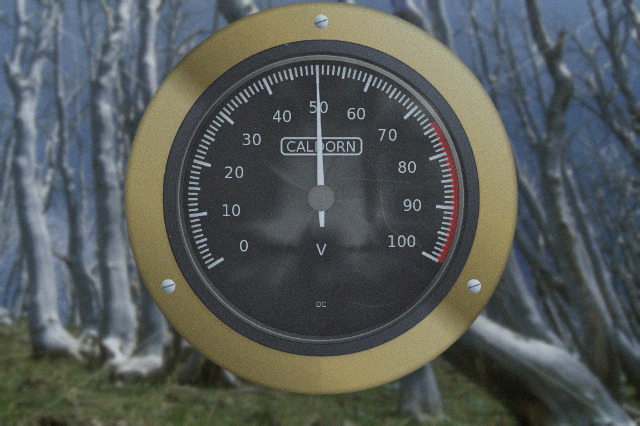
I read 50; V
